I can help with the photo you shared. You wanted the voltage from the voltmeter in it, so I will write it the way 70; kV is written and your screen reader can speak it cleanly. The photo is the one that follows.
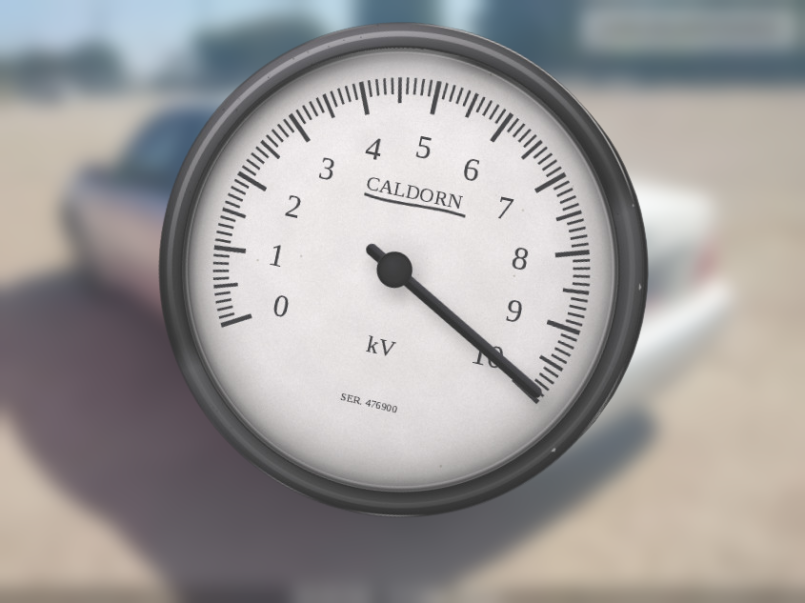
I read 9.9; kV
